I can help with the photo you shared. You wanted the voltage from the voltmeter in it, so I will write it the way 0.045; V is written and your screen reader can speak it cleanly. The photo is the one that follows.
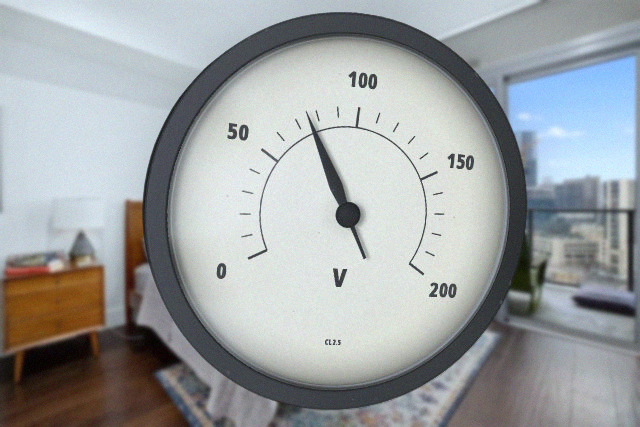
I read 75; V
